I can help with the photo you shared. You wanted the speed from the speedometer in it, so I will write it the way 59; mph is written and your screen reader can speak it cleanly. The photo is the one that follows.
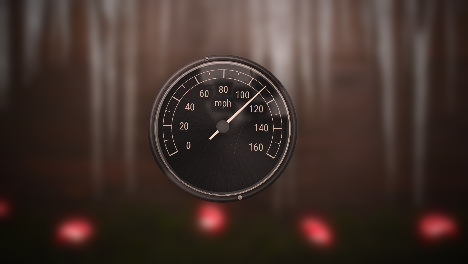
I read 110; mph
